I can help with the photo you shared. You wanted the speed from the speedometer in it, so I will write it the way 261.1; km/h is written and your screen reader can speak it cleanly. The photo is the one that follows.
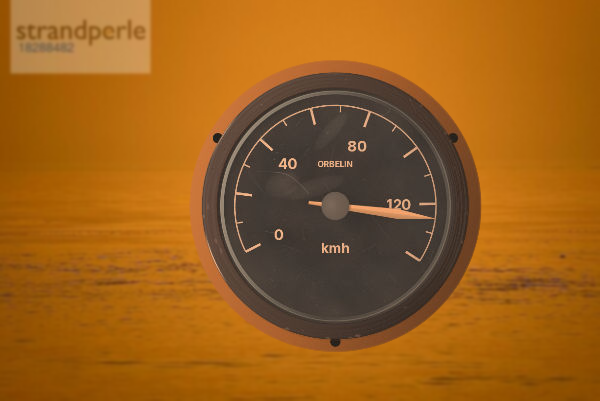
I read 125; km/h
